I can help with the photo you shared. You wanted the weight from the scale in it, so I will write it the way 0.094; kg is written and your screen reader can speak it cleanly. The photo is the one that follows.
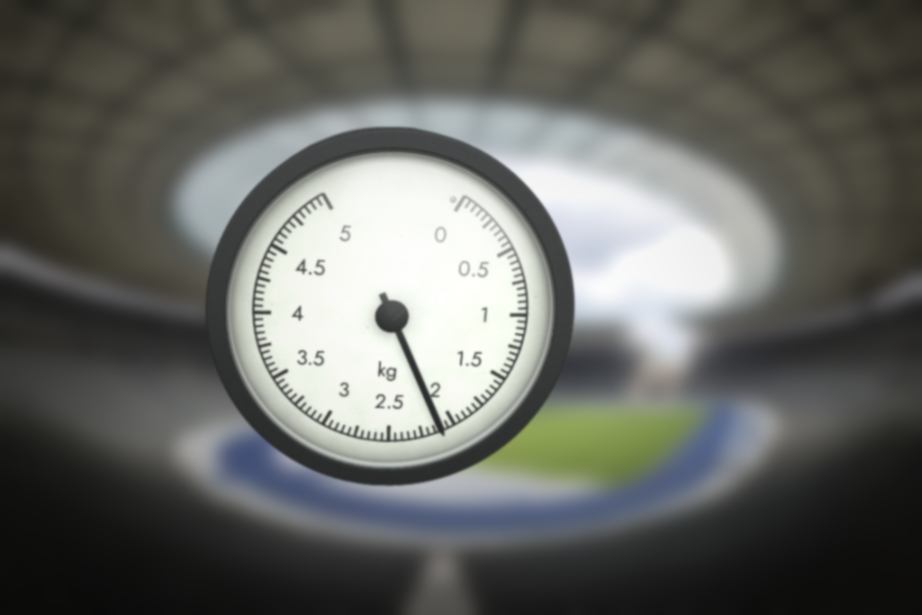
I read 2.1; kg
